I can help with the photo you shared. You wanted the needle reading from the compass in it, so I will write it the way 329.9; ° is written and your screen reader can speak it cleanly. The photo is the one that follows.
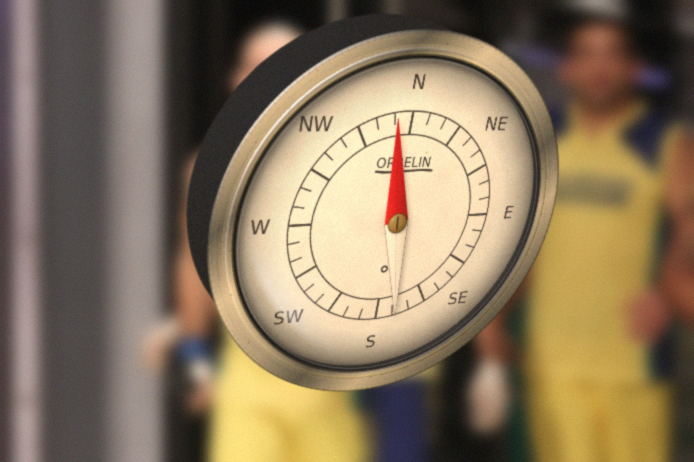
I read 350; °
